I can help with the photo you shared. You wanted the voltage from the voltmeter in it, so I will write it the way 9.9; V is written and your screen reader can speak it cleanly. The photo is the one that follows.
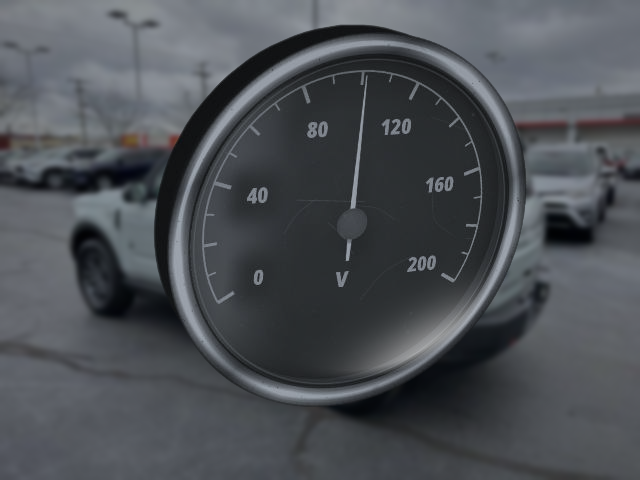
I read 100; V
